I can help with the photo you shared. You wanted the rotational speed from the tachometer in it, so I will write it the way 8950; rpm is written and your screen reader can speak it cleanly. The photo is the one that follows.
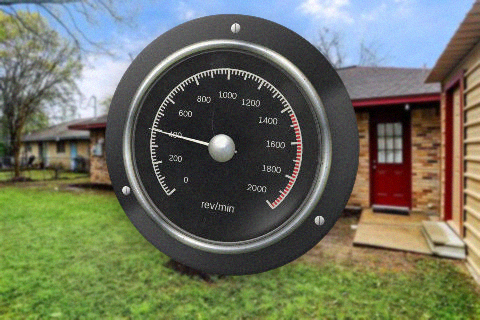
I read 400; rpm
